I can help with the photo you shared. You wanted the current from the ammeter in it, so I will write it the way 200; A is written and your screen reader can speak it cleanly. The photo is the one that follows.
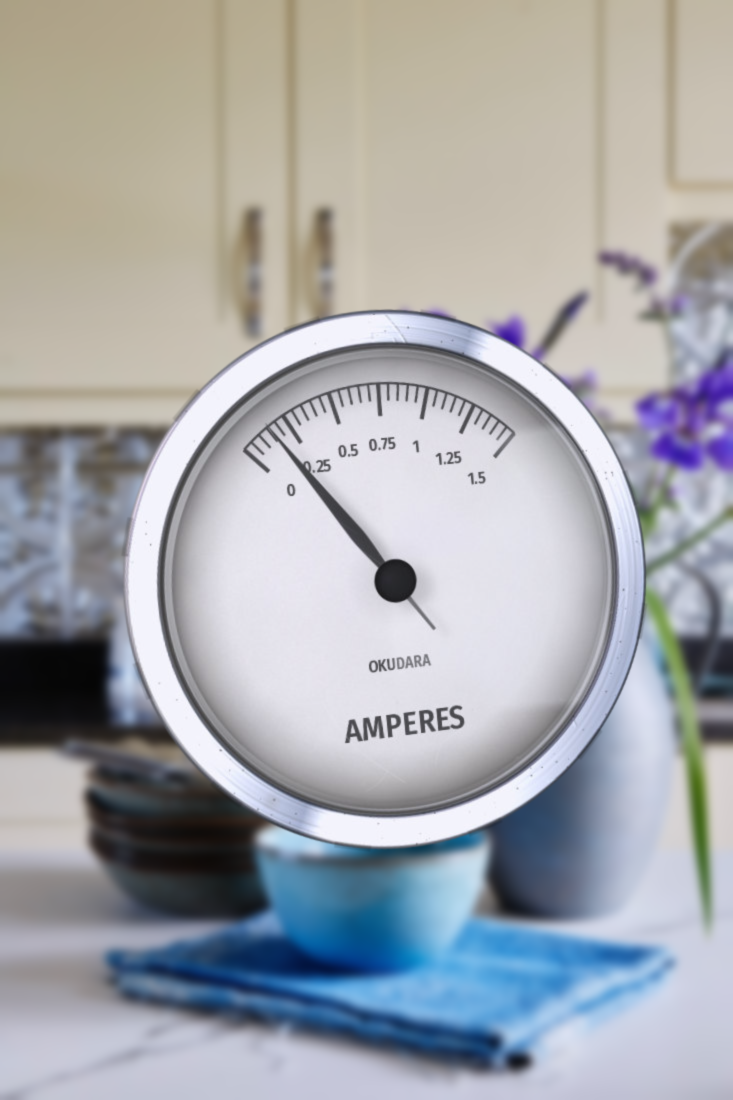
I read 0.15; A
